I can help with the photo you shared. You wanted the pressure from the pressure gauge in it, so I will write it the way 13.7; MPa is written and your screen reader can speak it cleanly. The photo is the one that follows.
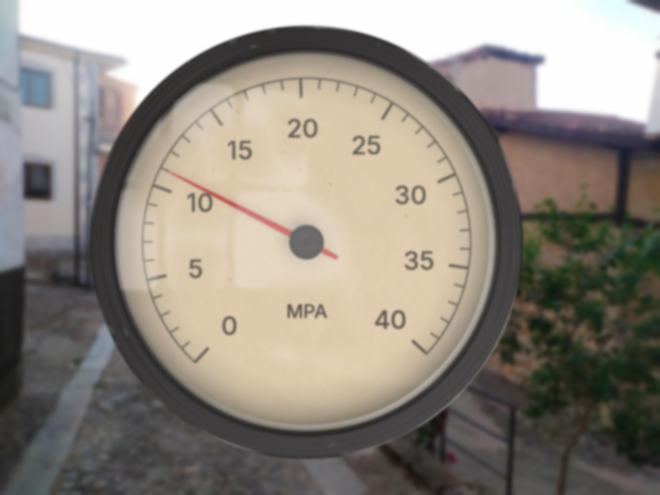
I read 11; MPa
